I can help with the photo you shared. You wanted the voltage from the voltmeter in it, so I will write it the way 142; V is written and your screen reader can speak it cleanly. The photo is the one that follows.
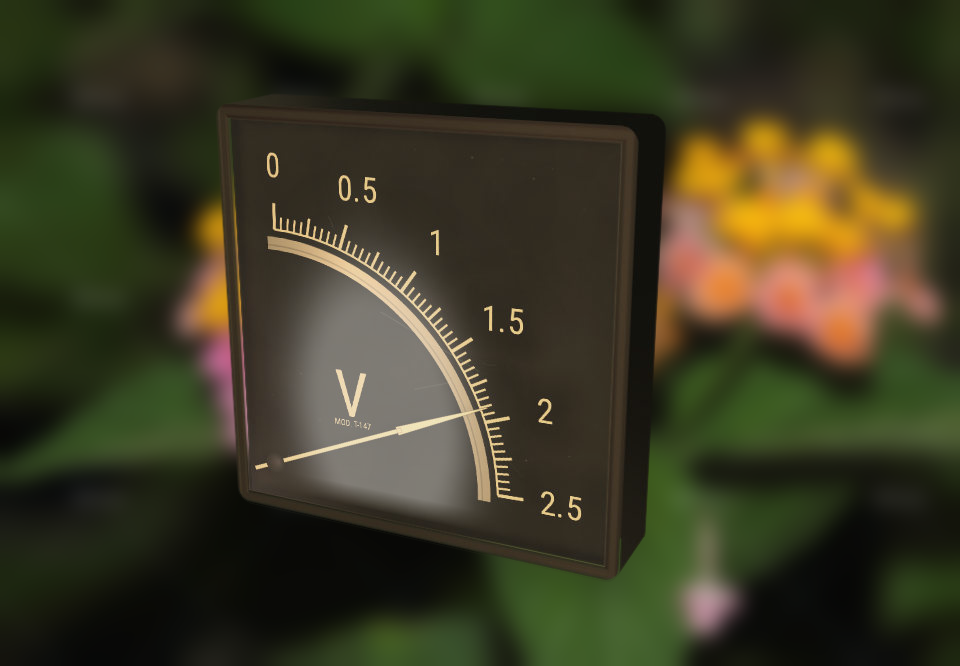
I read 1.9; V
